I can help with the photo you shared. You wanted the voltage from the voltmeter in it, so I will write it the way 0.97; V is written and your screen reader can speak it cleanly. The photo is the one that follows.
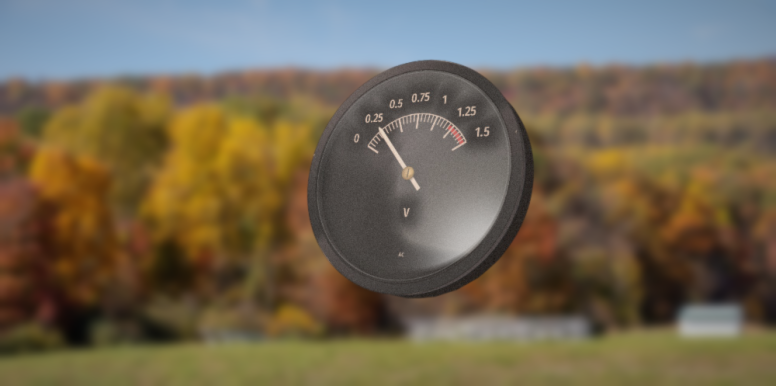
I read 0.25; V
